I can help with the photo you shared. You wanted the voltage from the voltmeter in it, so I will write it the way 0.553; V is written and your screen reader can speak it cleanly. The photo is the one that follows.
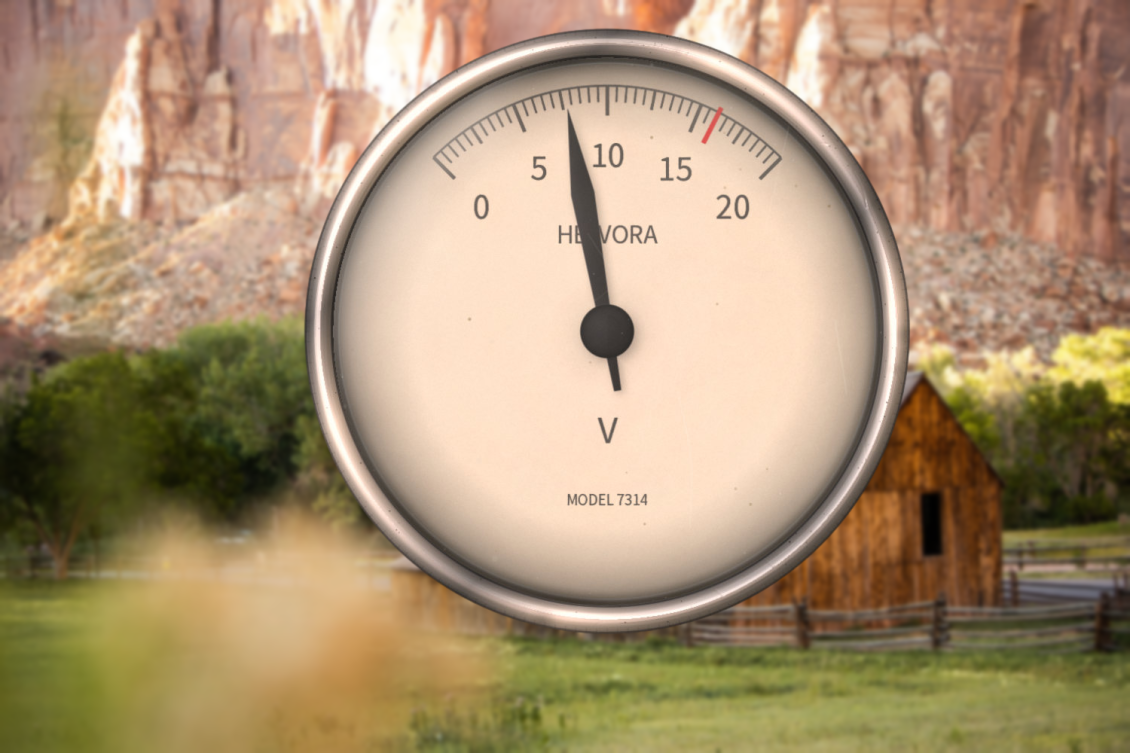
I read 7.75; V
